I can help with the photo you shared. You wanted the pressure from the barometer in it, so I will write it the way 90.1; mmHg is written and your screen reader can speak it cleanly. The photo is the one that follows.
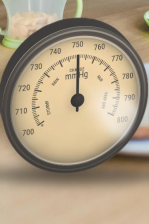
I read 750; mmHg
